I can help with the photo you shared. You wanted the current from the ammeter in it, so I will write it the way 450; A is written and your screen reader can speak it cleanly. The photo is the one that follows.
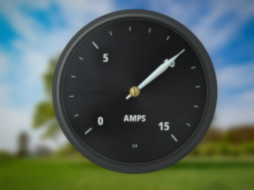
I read 10; A
